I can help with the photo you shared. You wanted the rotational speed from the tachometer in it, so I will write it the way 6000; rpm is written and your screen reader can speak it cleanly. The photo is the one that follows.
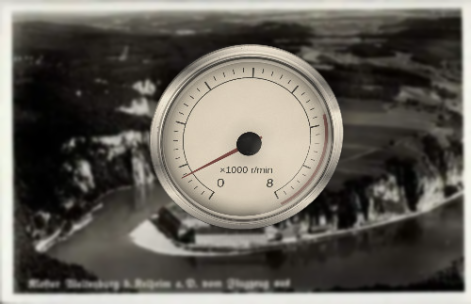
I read 800; rpm
